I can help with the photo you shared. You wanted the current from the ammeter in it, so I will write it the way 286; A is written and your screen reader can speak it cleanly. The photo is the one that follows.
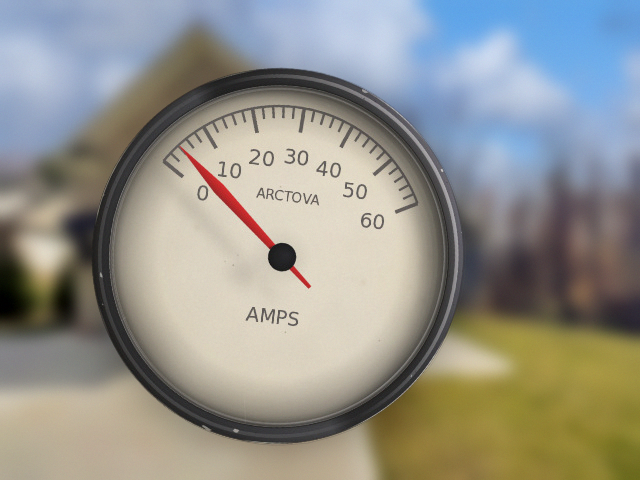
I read 4; A
